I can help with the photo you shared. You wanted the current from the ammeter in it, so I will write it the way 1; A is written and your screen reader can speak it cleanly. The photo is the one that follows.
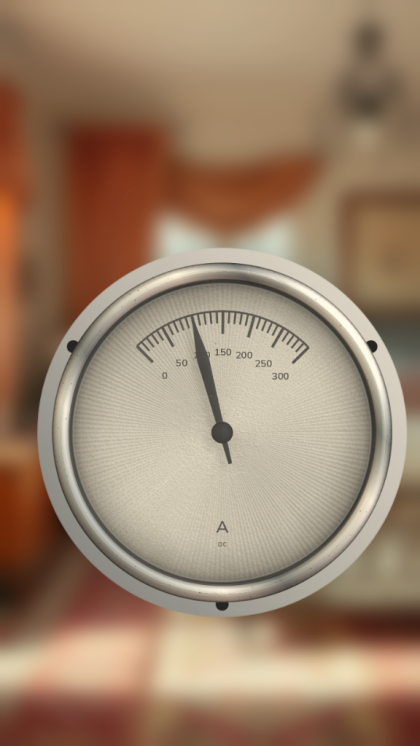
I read 100; A
